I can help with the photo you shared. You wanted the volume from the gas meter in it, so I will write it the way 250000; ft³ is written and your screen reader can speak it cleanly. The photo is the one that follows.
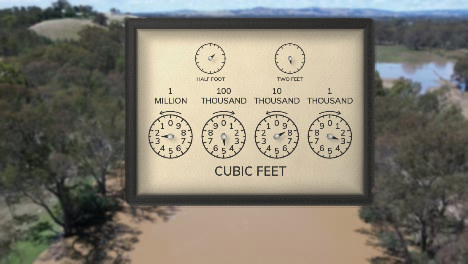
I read 248300; ft³
